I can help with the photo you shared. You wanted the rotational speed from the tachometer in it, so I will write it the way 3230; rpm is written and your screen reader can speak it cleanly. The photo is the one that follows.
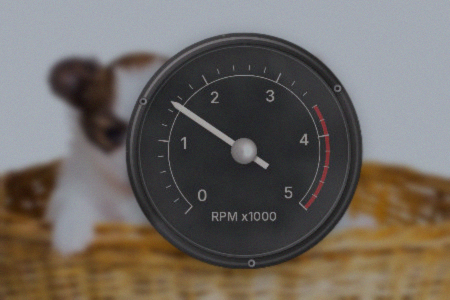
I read 1500; rpm
